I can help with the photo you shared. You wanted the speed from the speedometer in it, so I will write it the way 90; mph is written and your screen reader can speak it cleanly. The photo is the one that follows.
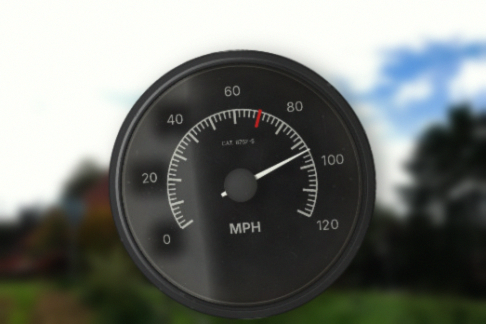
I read 94; mph
